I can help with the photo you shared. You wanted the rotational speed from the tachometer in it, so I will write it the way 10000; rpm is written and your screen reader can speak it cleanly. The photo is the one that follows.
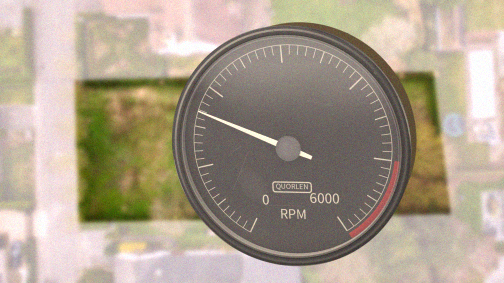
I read 1700; rpm
